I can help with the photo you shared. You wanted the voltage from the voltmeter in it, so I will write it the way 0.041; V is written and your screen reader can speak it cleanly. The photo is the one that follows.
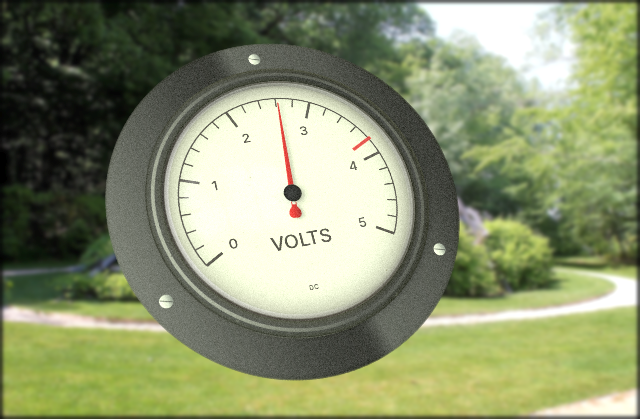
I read 2.6; V
